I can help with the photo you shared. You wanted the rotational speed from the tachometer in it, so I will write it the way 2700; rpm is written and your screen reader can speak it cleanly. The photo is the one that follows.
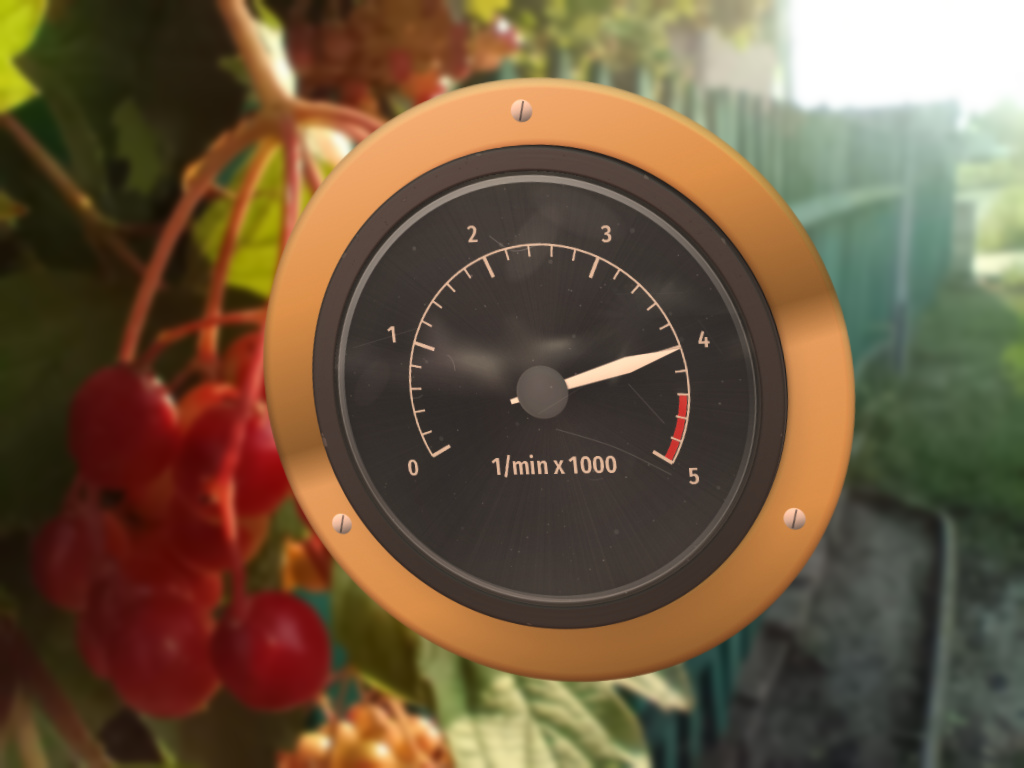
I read 4000; rpm
